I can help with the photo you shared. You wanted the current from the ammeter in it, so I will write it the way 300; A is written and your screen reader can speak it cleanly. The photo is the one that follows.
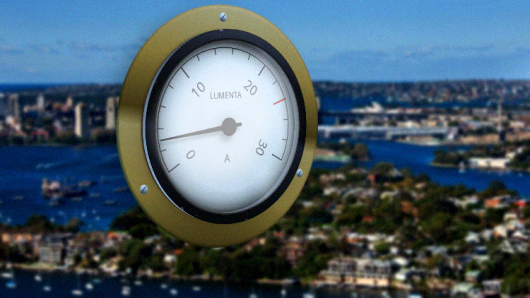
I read 3; A
